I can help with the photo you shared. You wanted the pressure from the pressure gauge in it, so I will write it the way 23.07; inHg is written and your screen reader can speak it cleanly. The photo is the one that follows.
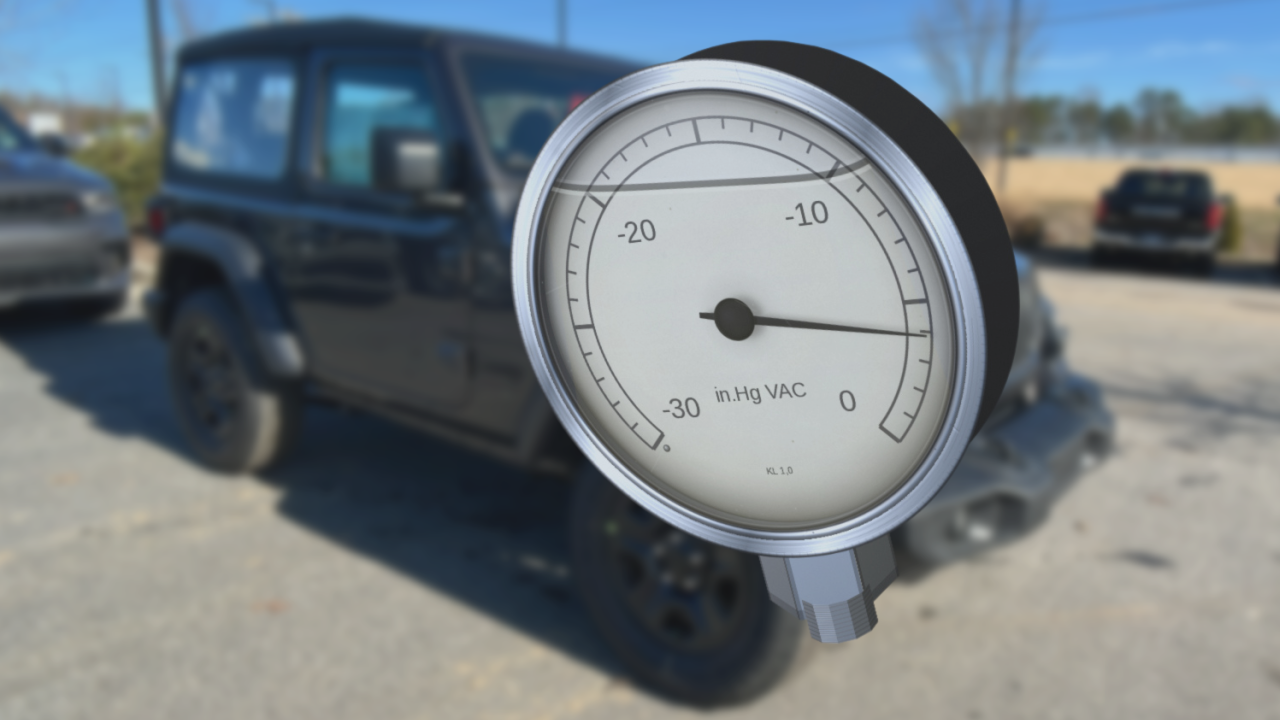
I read -4; inHg
